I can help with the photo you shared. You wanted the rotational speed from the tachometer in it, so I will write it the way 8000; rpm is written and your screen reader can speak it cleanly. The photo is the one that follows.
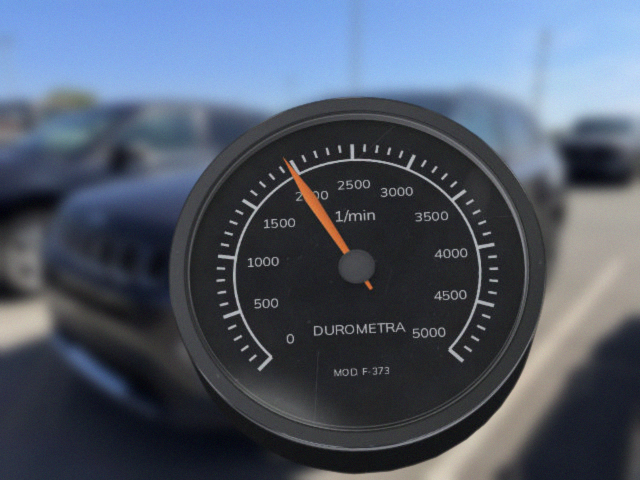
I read 1950; rpm
